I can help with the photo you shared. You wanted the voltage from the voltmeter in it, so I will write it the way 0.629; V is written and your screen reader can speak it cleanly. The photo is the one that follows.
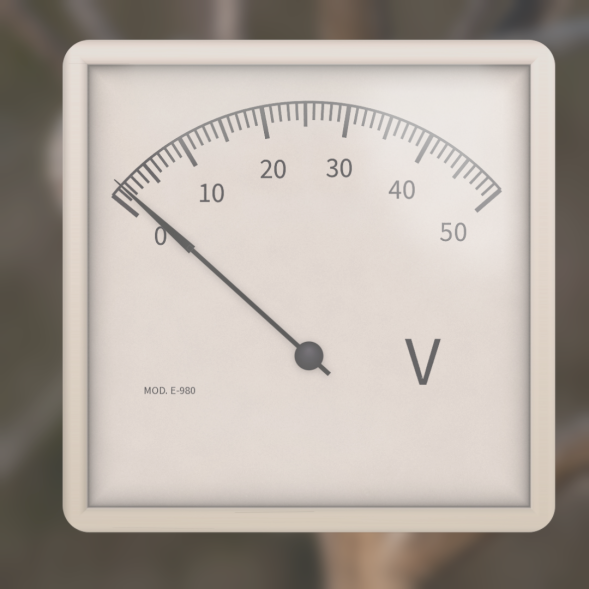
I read 1.5; V
